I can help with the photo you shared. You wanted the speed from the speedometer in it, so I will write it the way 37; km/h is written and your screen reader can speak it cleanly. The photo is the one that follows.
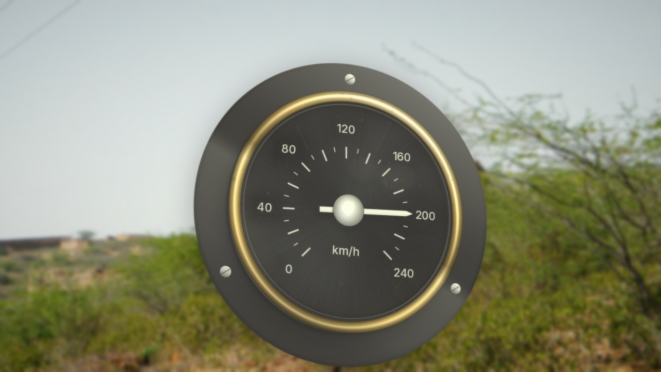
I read 200; km/h
